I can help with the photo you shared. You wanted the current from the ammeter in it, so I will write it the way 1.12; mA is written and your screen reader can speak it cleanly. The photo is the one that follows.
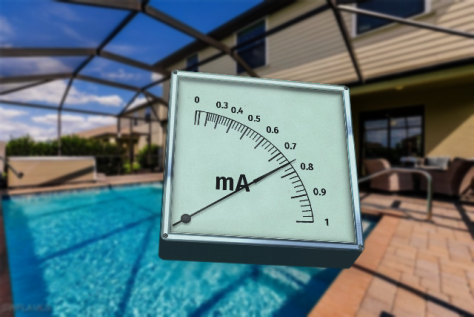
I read 0.76; mA
